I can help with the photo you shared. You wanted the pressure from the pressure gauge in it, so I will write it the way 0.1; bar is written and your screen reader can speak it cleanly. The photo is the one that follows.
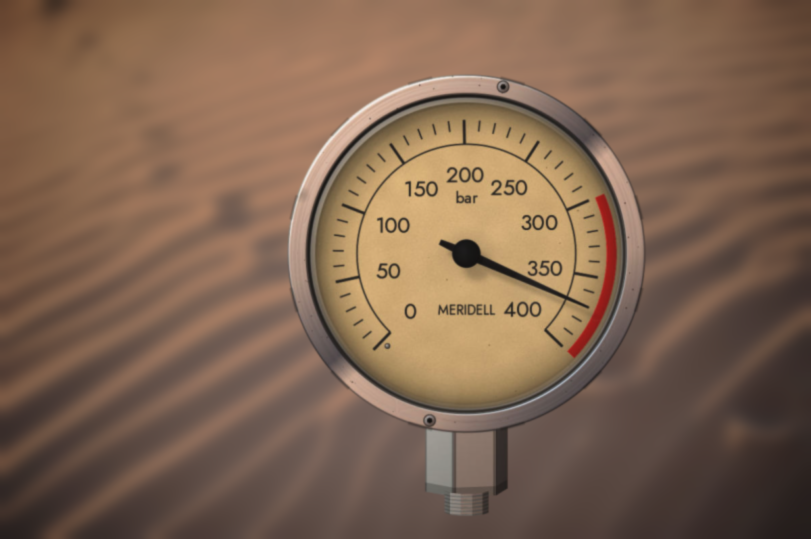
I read 370; bar
